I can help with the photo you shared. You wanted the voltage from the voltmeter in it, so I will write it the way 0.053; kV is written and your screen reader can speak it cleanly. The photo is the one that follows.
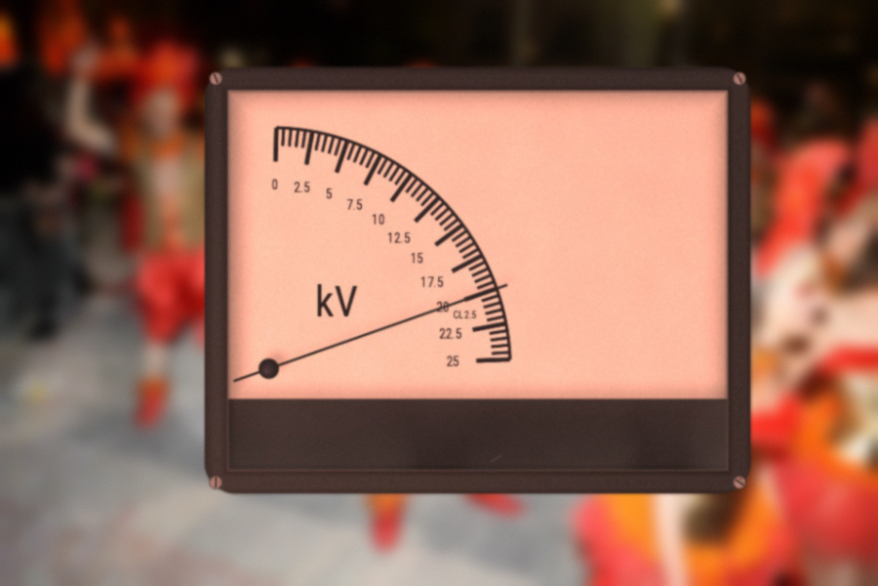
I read 20; kV
